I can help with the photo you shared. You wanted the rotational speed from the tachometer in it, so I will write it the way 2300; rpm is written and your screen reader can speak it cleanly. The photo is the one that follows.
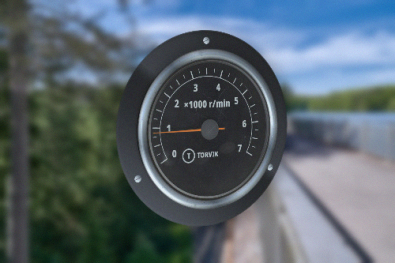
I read 875; rpm
